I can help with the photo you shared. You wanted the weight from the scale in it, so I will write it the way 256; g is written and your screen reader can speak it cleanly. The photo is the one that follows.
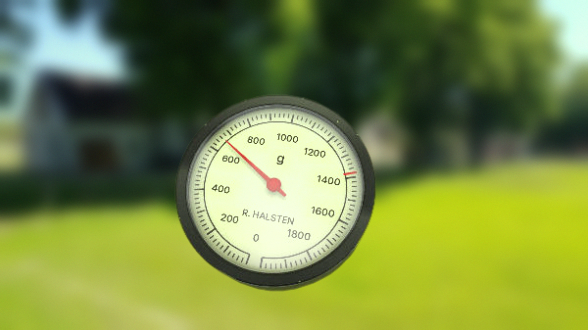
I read 660; g
